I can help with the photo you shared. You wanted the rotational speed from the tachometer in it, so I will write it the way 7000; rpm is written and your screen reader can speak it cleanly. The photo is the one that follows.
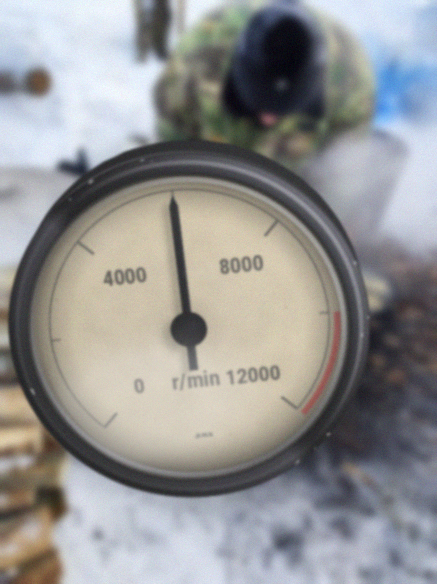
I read 6000; rpm
